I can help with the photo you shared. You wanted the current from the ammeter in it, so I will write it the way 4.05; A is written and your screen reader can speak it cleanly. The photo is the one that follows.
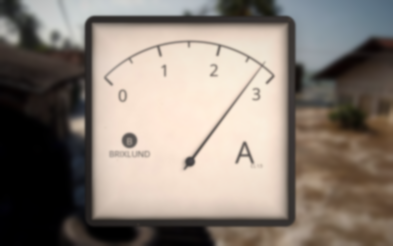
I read 2.75; A
